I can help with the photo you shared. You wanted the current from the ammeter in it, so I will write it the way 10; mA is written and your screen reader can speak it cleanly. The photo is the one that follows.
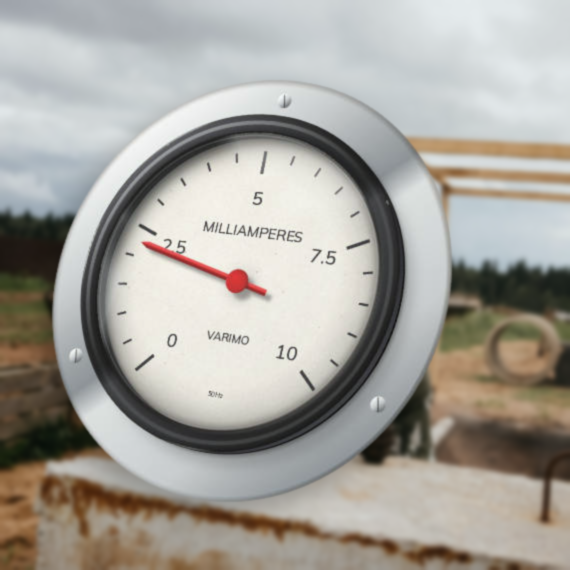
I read 2.25; mA
